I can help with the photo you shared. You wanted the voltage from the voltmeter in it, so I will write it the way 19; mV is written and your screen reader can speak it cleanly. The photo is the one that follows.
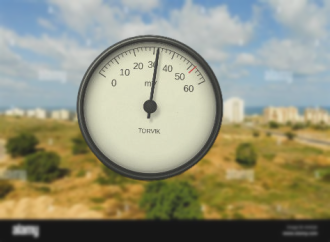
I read 32; mV
